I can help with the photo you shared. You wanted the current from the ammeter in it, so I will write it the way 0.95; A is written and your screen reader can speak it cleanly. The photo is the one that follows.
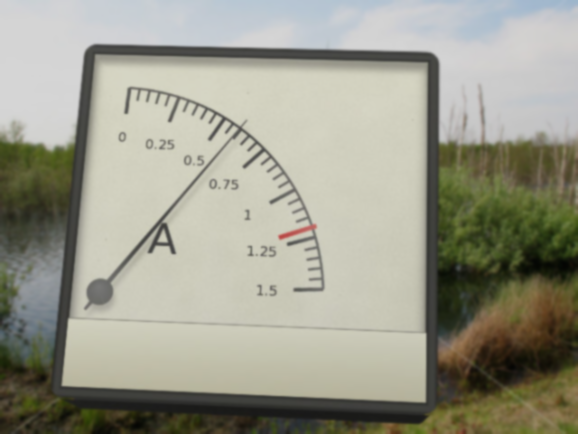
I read 0.6; A
